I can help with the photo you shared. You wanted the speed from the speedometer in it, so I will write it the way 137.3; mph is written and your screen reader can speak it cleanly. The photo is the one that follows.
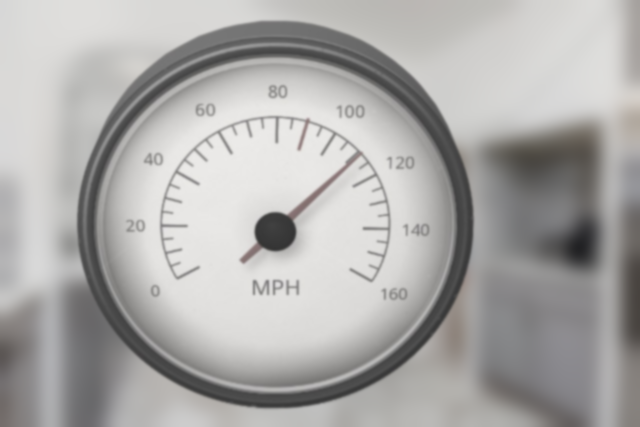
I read 110; mph
